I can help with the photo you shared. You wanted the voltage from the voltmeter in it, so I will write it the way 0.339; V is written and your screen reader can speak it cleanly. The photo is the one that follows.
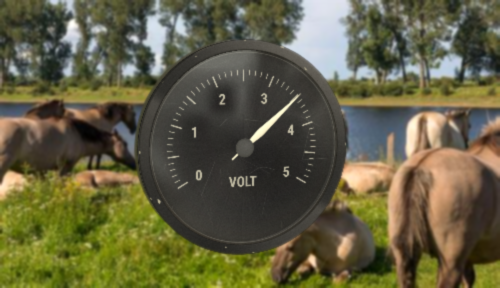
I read 3.5; V
